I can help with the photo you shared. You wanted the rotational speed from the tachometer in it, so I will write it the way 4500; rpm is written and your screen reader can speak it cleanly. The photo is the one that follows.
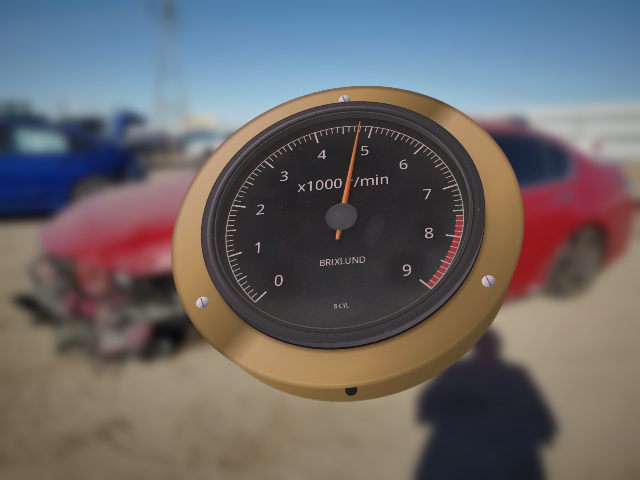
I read 4800; rpm
